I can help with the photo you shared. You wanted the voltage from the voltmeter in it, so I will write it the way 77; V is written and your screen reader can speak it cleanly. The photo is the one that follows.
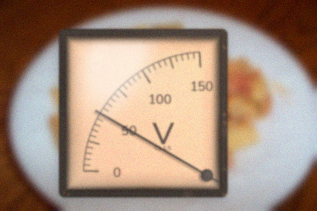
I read 50; V
